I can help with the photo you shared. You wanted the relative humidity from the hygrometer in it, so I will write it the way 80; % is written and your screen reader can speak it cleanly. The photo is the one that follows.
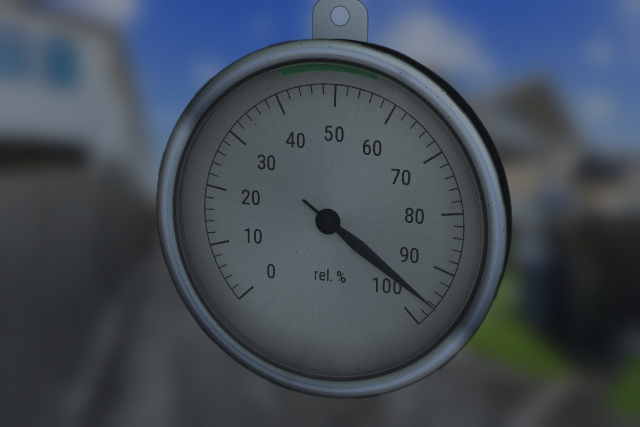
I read 96; %
